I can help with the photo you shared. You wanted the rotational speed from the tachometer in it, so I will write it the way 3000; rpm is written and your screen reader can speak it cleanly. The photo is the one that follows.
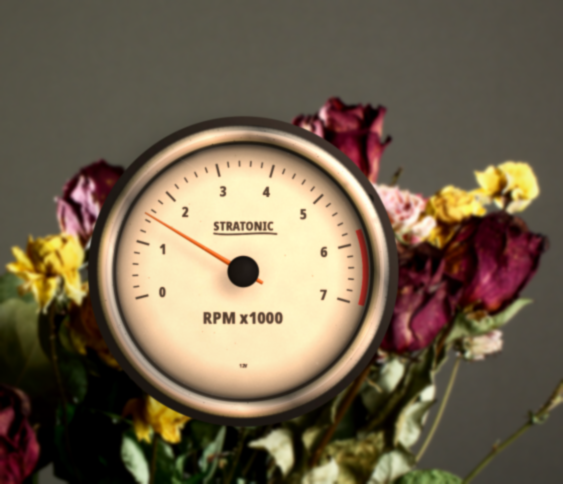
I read 1500; rpm
